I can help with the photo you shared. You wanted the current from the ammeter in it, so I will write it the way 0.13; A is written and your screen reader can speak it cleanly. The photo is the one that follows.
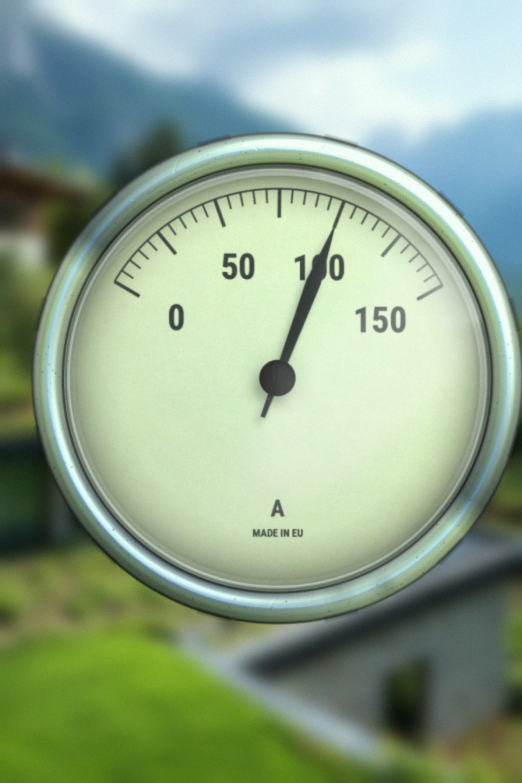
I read 100; A
